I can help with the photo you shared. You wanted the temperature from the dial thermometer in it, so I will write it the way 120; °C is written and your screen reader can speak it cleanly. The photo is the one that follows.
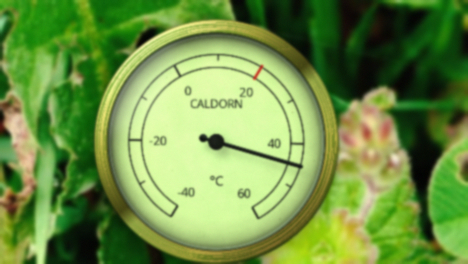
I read 45; °C
